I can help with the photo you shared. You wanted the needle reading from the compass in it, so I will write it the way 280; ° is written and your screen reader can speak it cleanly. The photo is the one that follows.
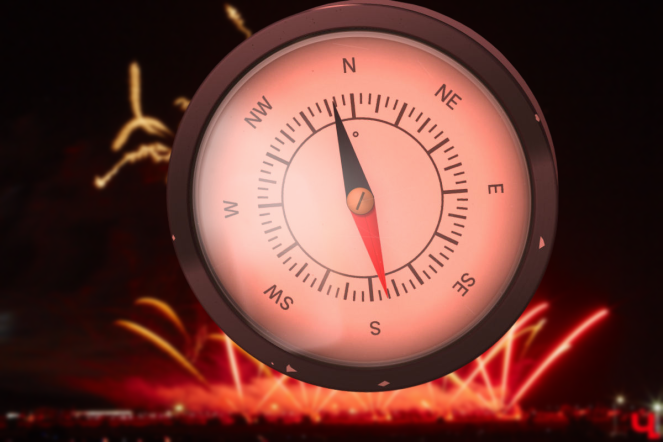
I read 170; °
